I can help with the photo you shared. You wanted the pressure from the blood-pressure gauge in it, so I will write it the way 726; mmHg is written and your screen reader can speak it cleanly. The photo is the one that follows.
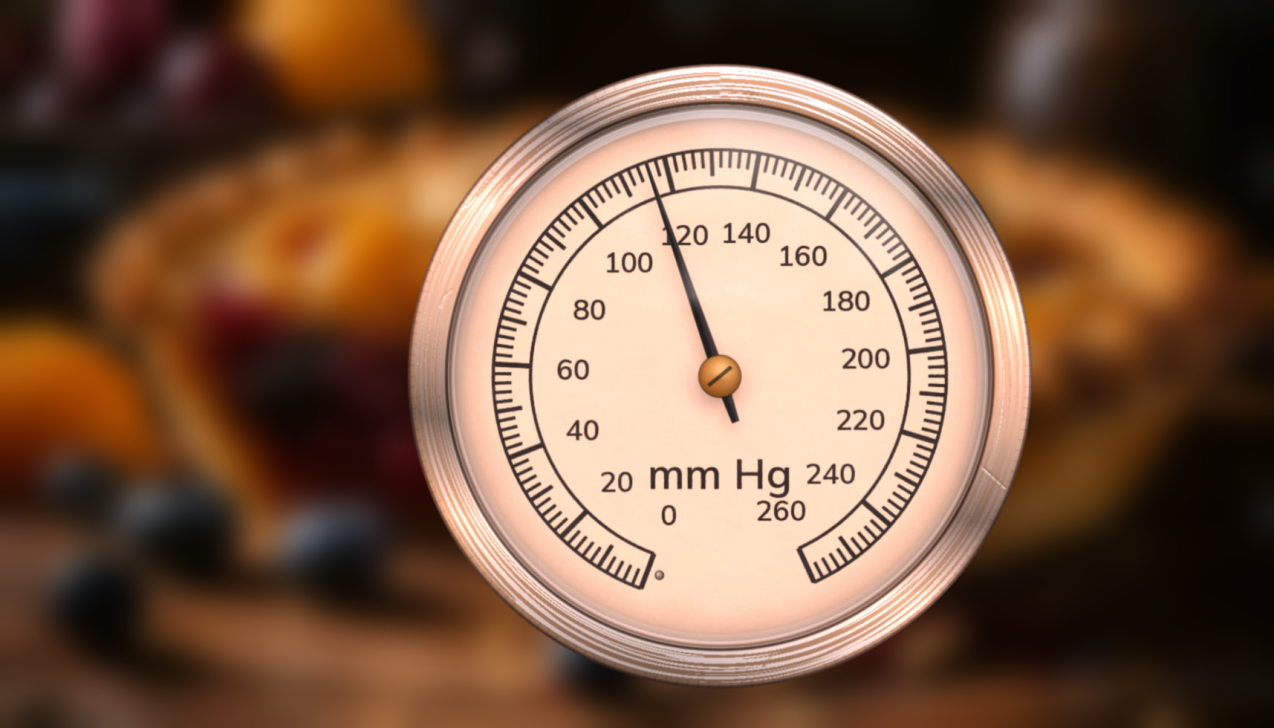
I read 116; mmHg
